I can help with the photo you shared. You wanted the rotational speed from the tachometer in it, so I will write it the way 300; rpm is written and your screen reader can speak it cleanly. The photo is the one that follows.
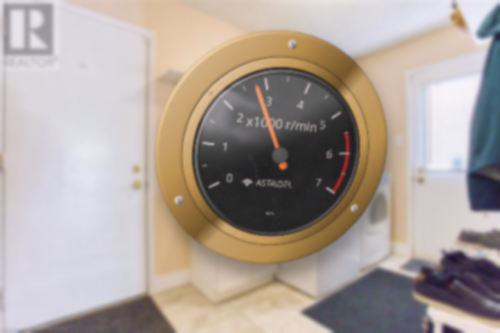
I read 2750; rpm
